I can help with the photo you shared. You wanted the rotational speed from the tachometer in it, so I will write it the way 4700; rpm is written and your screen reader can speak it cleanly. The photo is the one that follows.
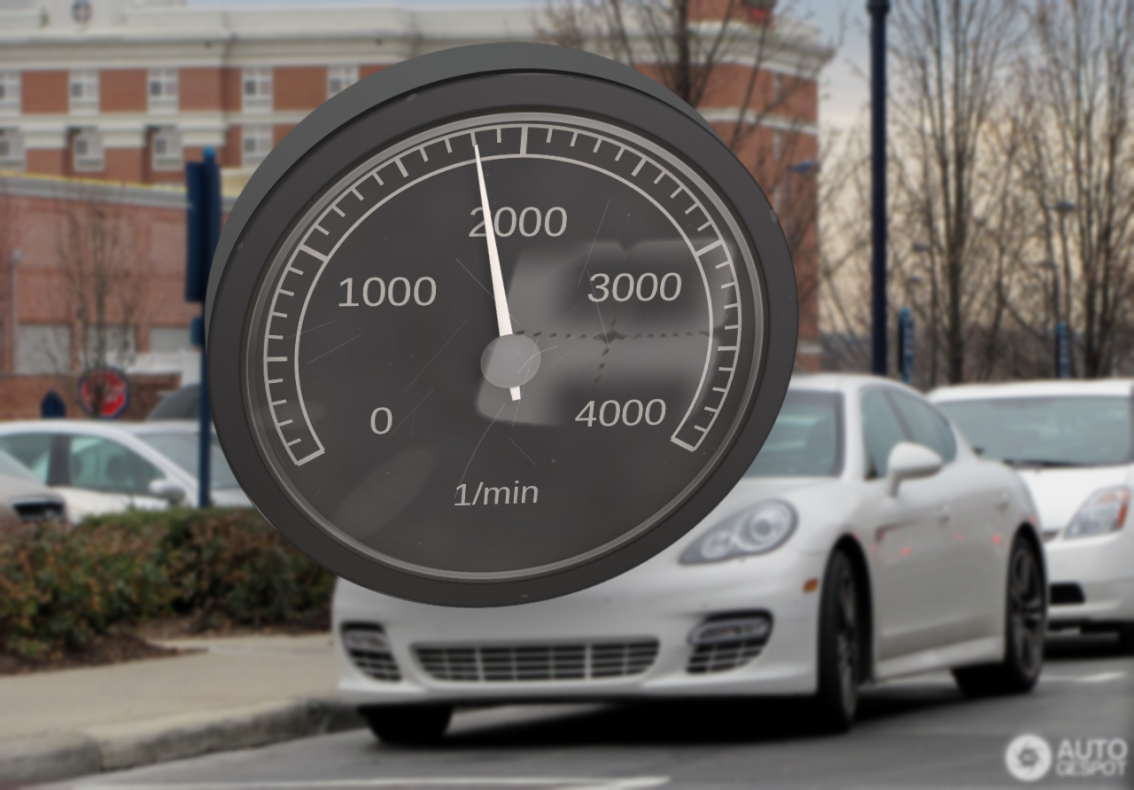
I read 1800; rpm
